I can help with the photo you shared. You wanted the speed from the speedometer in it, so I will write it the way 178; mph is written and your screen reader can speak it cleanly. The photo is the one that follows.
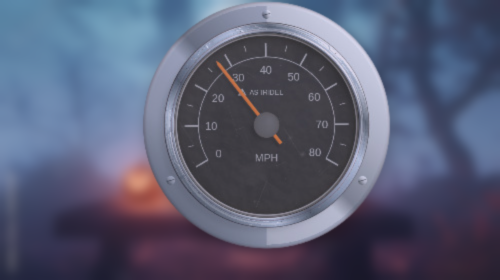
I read 27.5; mph
